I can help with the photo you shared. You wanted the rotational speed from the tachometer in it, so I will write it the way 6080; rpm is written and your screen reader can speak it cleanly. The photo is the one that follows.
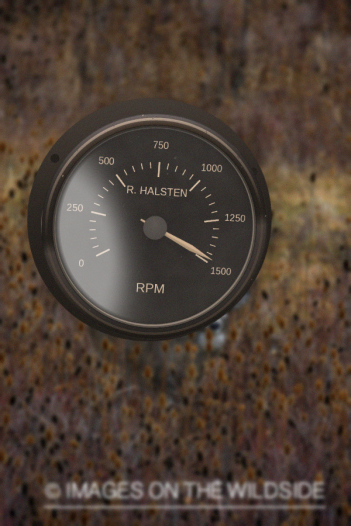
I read 1475; rpm
